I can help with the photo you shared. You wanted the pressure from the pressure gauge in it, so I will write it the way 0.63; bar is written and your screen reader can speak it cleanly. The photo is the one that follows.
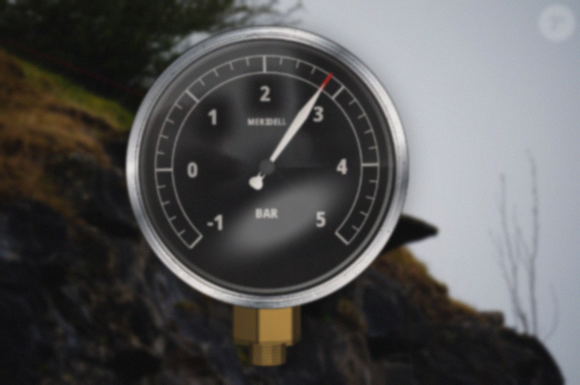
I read 2.8; bar
